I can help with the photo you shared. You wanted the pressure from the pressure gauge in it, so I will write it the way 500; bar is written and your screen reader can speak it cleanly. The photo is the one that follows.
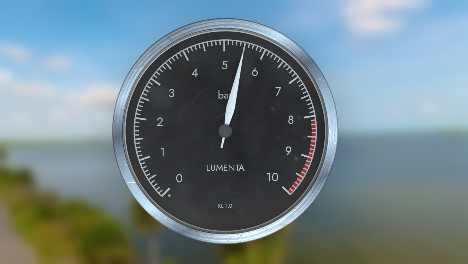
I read 5.5; bar
